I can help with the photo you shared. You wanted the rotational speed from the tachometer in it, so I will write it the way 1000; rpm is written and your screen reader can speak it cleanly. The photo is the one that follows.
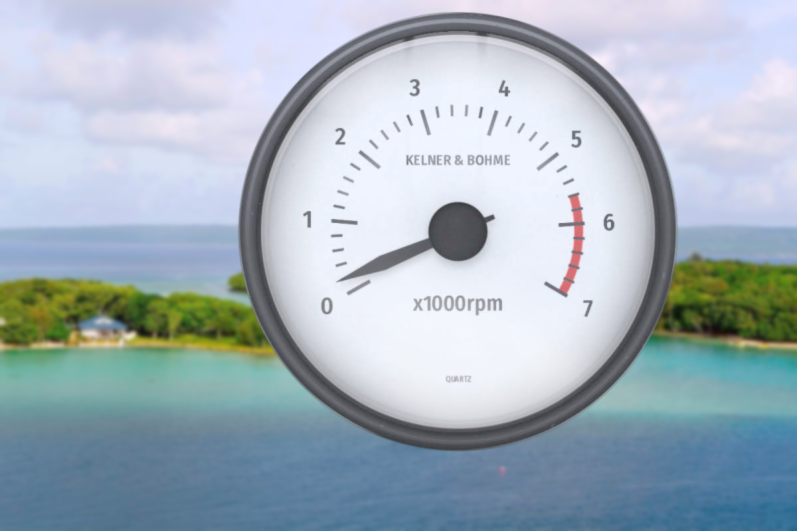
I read 200; rpm
